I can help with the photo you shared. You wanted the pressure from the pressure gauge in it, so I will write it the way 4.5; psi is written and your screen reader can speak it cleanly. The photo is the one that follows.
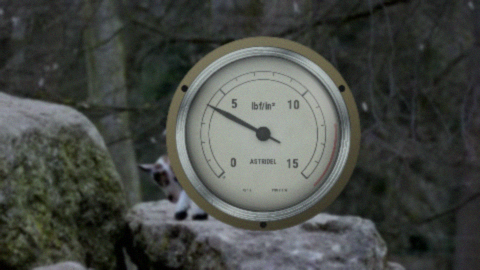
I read 4; psi
